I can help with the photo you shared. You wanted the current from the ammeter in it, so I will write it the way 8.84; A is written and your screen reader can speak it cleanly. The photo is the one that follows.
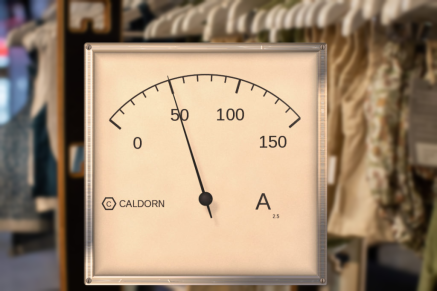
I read 50; A
